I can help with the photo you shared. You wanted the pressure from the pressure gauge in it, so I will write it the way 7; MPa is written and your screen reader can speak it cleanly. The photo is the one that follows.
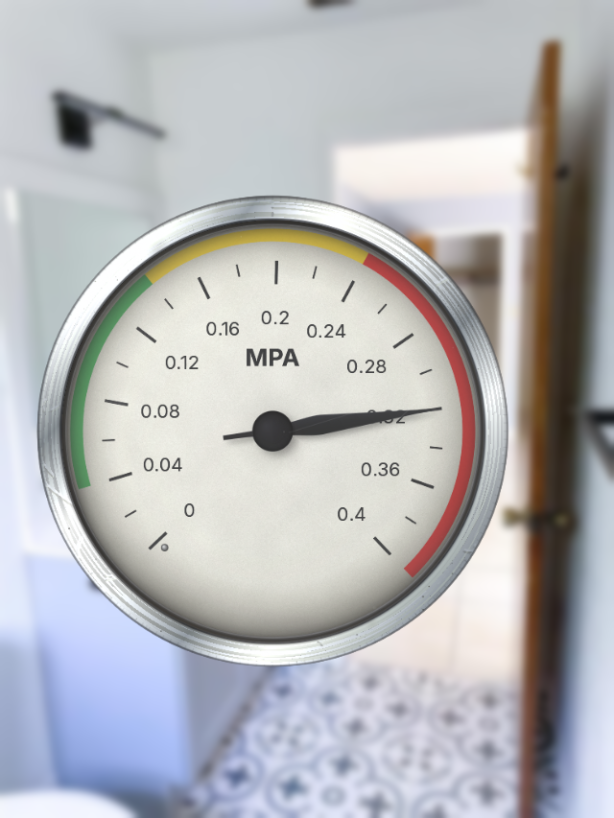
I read 0.32; MPa
